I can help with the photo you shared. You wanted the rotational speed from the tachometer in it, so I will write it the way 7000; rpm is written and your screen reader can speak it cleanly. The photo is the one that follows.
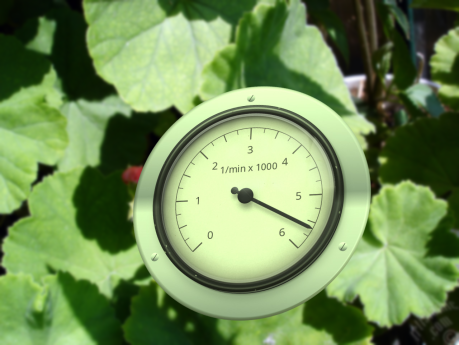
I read 5625; rpm
